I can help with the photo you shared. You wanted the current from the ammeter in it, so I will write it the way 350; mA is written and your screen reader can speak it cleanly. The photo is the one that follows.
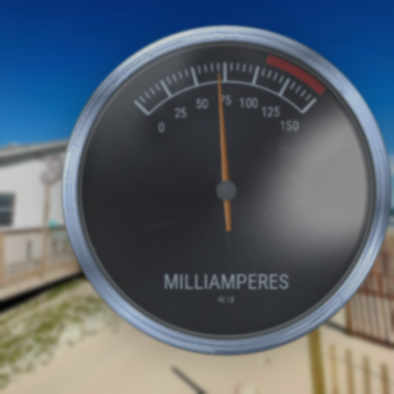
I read 70; mA
